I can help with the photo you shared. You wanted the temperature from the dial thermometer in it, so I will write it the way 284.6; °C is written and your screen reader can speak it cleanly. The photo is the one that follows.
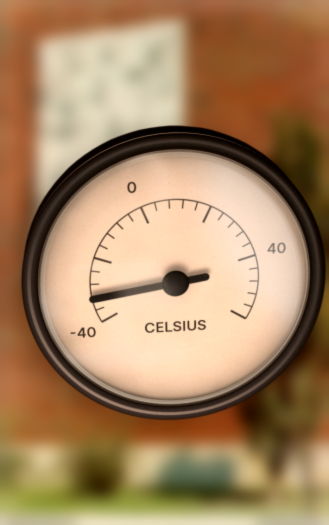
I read -32; °C
